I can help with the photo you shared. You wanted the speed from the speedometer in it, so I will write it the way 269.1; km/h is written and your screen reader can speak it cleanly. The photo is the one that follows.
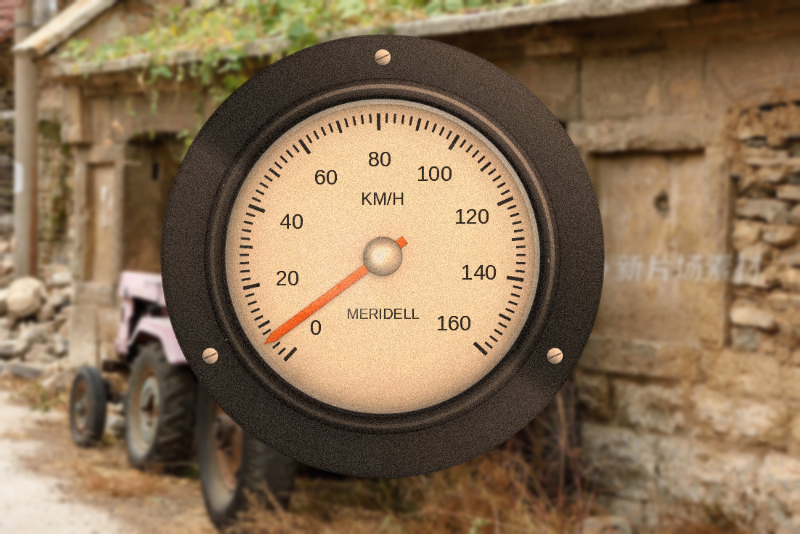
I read 6; km/h
